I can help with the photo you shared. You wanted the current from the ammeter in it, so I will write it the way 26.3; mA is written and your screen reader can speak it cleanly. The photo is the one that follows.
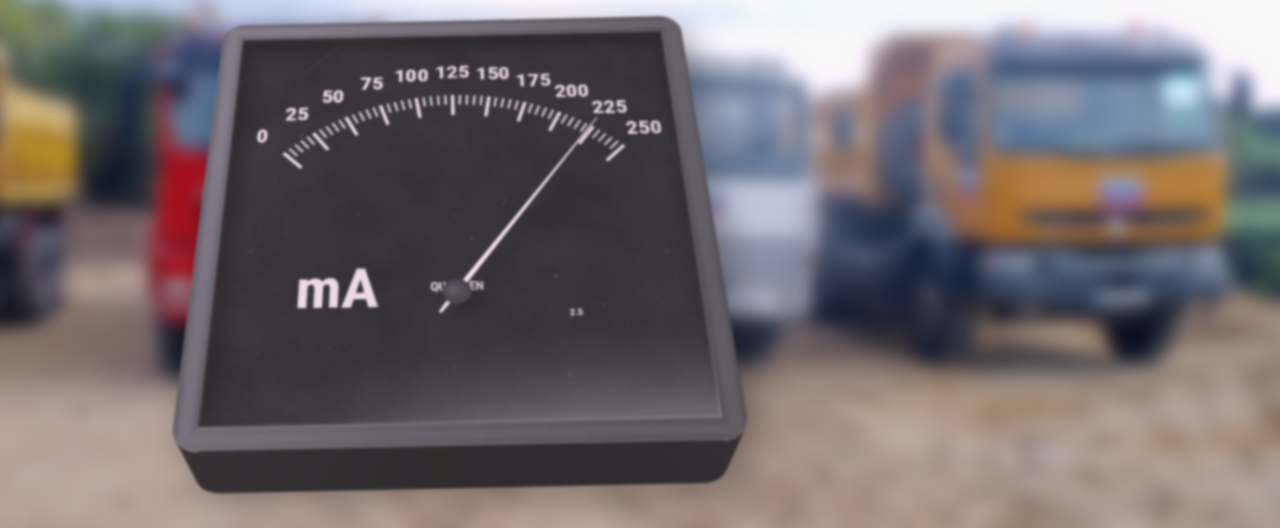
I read 225; mA
